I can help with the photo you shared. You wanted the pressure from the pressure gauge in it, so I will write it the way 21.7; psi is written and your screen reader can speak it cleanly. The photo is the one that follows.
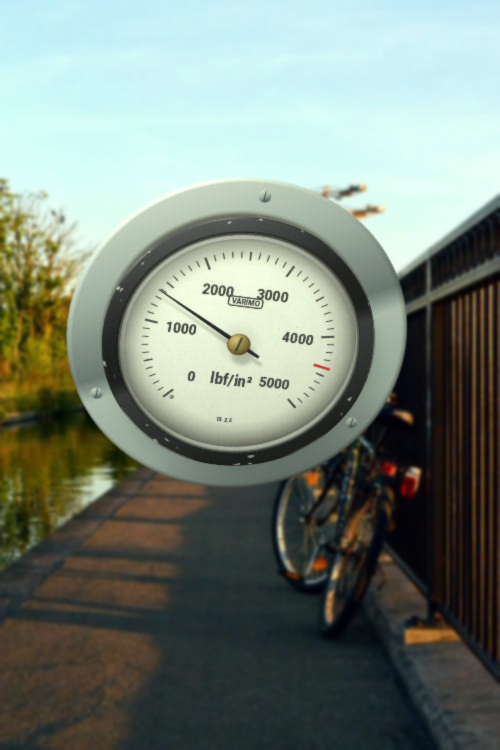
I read 1400; psi
